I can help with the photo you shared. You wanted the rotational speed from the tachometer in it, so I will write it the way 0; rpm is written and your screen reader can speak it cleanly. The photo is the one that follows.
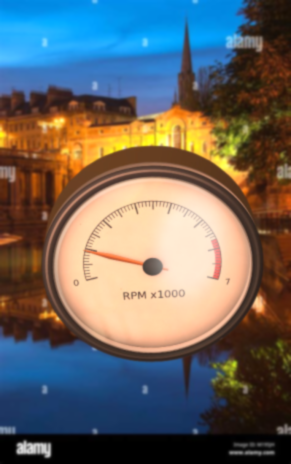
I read 1000; rpm
